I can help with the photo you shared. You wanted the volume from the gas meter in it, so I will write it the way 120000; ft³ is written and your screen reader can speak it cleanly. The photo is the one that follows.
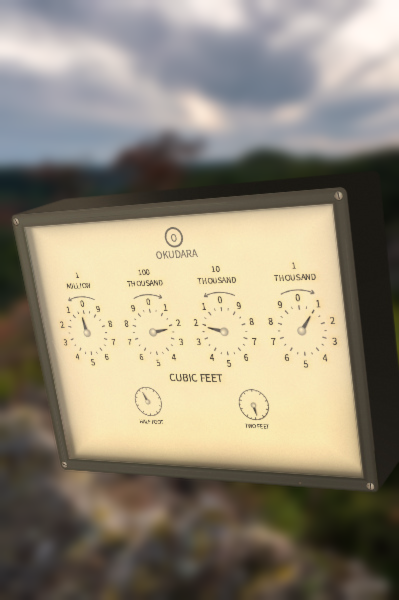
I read 22100; ft³
